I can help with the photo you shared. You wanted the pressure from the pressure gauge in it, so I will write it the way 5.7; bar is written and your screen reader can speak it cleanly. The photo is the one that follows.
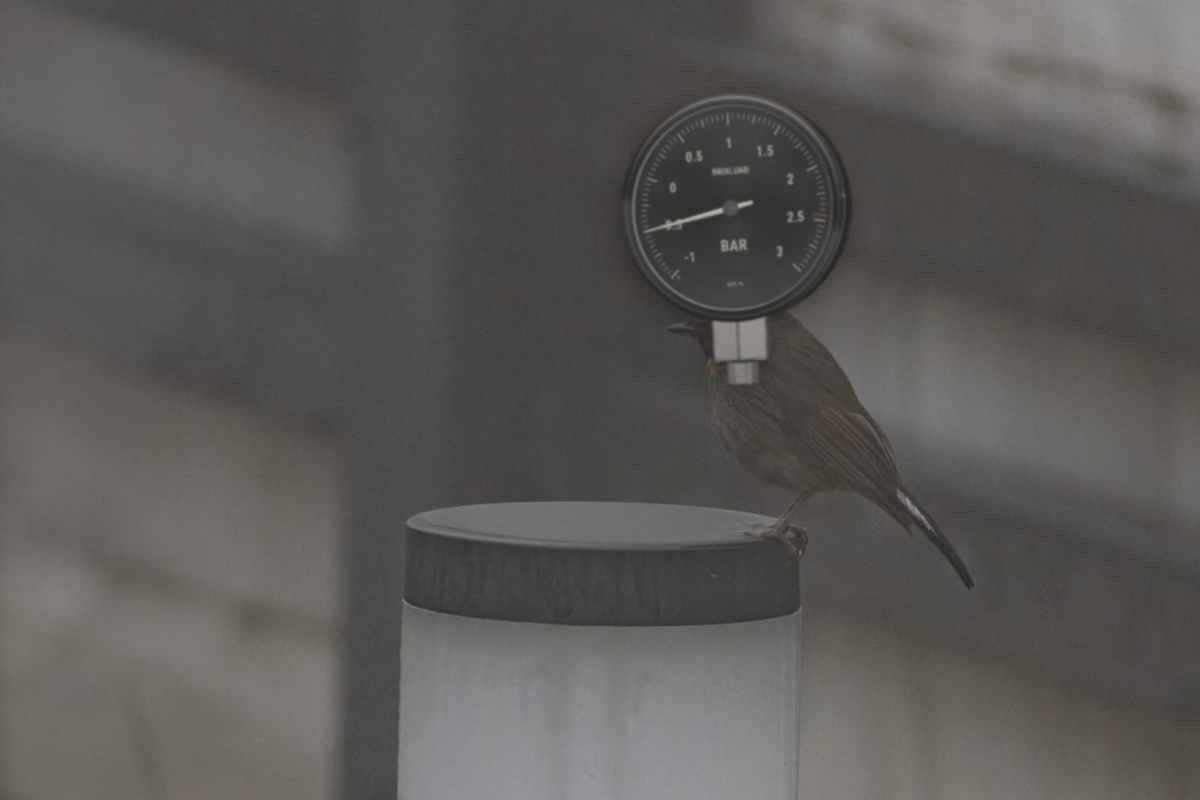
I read -0.5; bar
